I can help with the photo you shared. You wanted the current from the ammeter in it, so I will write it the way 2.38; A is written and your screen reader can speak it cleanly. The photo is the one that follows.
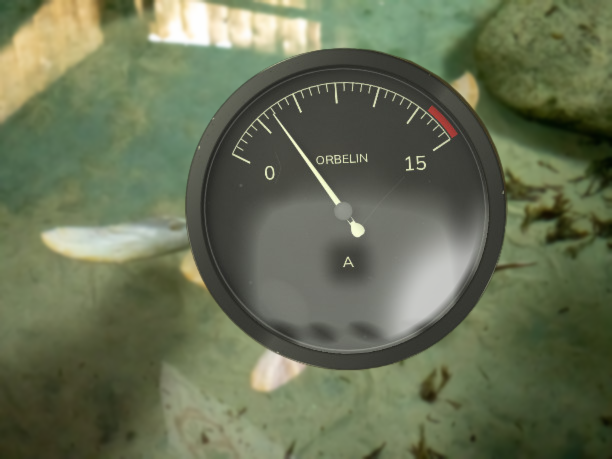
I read 3.5; A
